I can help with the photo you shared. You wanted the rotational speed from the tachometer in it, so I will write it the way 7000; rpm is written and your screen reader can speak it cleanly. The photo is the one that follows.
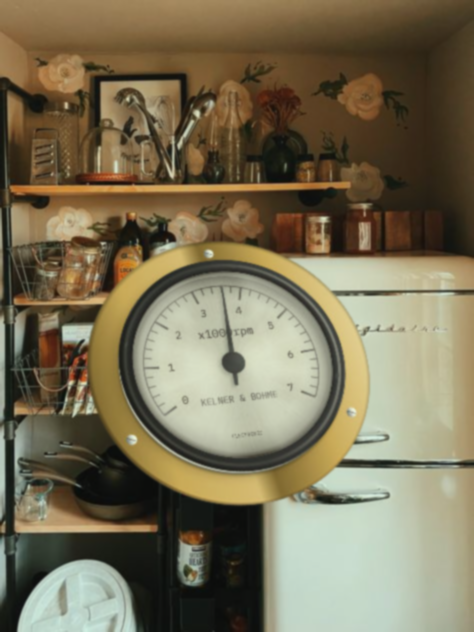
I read 3600; rpm
